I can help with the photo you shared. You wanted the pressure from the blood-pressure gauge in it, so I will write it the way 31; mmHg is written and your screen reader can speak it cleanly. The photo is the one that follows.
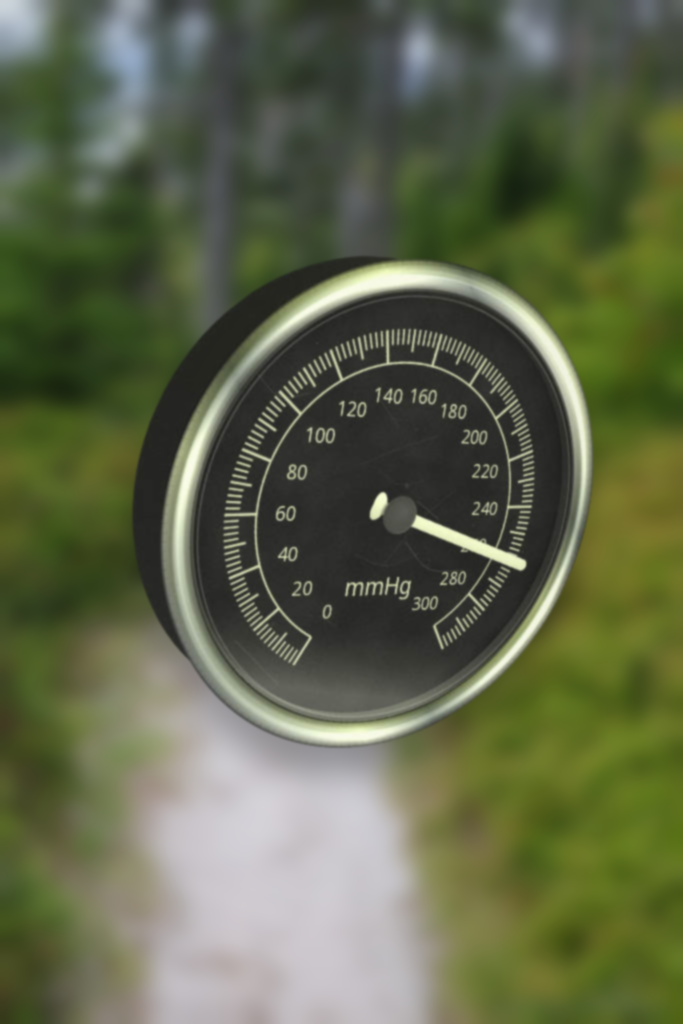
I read 260; mmHg
